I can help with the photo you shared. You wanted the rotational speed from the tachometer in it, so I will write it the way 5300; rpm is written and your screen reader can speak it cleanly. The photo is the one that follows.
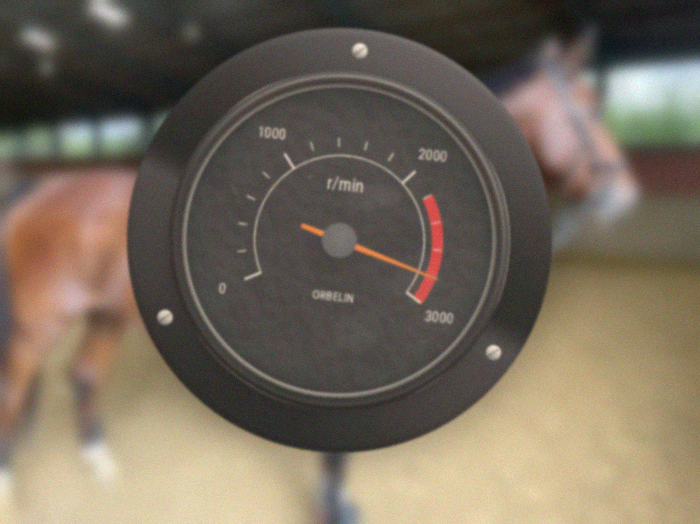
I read 2800; rpm
